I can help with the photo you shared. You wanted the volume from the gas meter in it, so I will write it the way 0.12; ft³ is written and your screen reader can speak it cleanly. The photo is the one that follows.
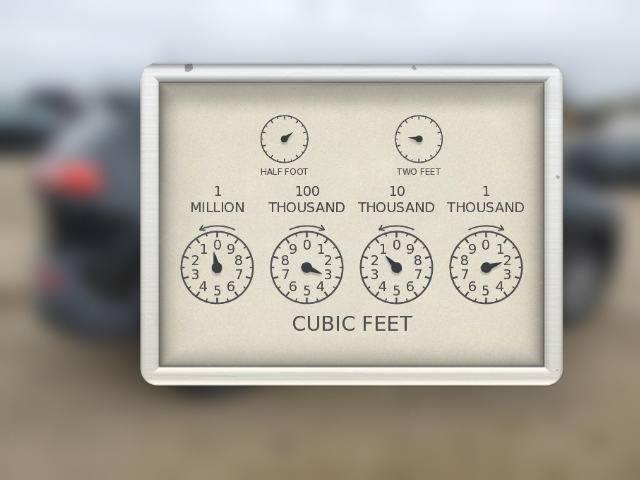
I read 31200; ft³
